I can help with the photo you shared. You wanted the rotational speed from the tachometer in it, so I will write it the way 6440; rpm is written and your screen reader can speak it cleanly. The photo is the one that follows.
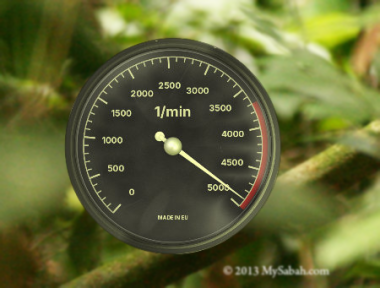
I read 4900; rpm
